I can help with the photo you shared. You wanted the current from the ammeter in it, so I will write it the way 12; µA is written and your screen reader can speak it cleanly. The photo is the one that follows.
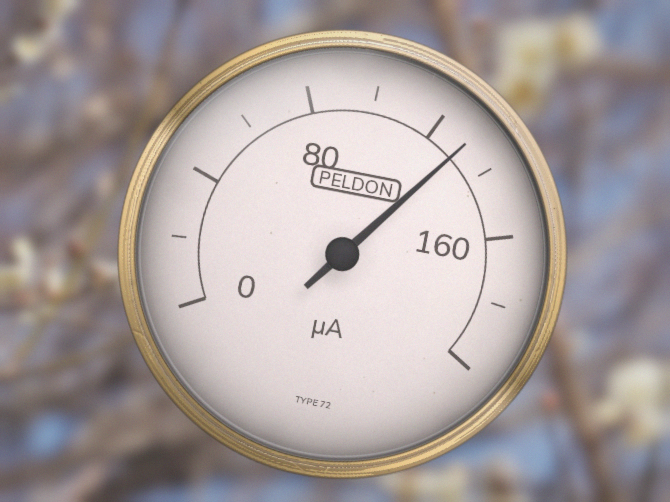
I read 130; µA
